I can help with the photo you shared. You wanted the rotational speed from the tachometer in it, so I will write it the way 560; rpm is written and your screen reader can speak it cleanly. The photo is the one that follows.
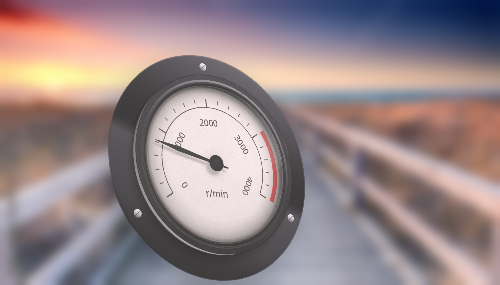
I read 800; rpm
